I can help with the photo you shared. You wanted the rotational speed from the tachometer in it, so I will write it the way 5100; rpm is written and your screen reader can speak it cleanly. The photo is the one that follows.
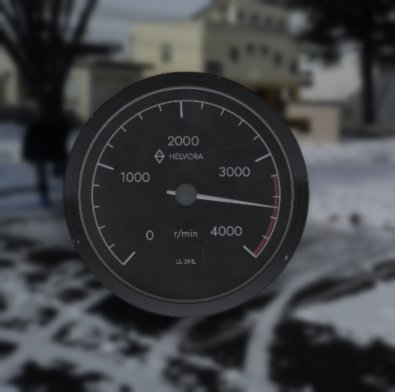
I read 3500; rpm
